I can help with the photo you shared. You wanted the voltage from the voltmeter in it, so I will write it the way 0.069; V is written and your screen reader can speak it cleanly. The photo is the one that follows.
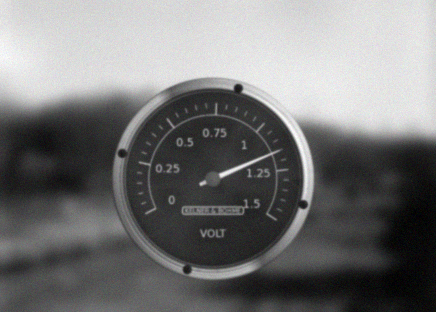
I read 1.15; V
